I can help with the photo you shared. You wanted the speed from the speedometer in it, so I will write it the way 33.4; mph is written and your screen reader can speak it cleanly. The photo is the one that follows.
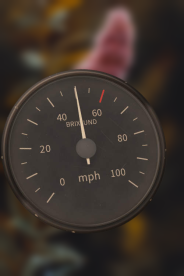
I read 50; mph
